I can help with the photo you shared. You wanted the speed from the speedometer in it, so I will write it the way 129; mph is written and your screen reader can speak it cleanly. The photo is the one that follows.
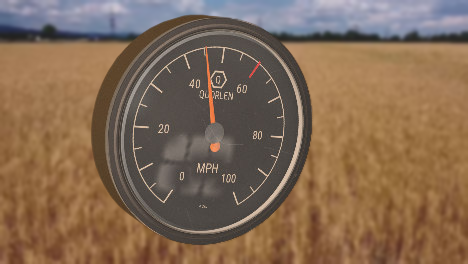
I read 45; mph
